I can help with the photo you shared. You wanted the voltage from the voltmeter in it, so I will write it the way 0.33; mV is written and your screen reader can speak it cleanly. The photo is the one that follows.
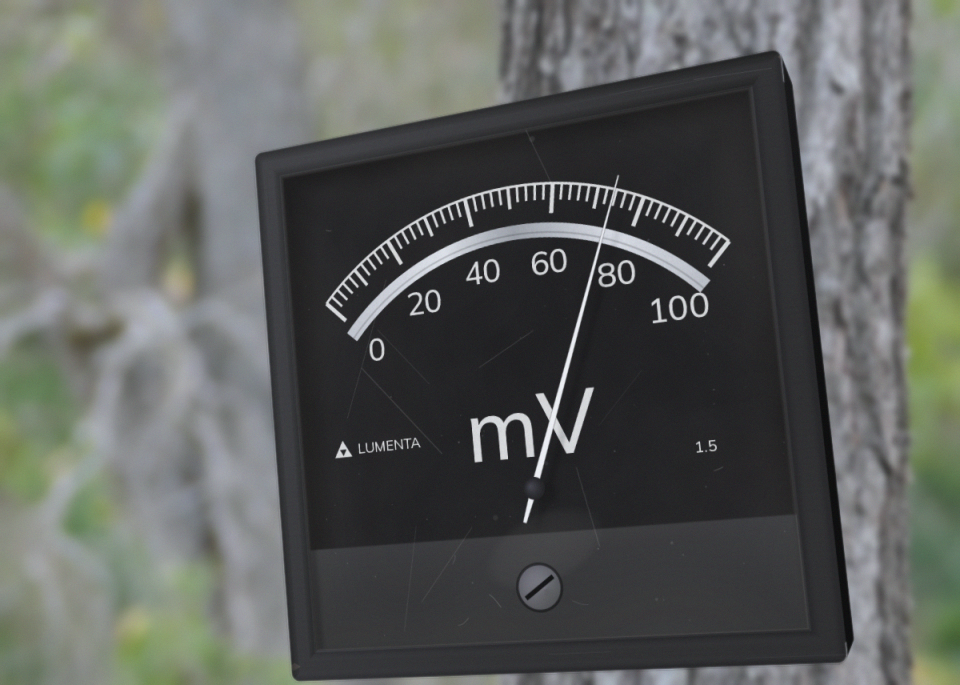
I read 74; mV
